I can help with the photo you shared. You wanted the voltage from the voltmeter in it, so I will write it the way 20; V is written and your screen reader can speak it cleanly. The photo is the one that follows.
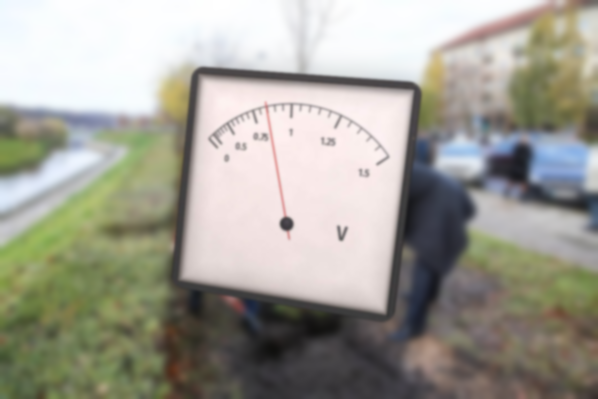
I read 0.85; V
